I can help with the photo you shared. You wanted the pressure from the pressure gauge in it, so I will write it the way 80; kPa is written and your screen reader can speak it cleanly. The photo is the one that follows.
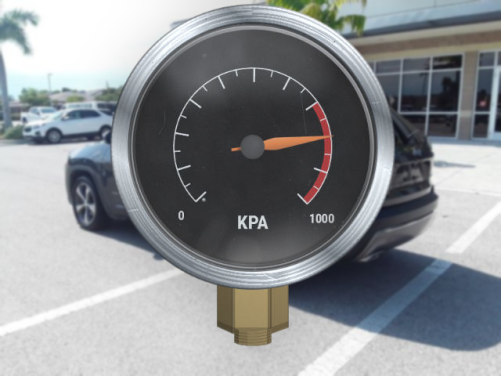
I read 800; kPa
